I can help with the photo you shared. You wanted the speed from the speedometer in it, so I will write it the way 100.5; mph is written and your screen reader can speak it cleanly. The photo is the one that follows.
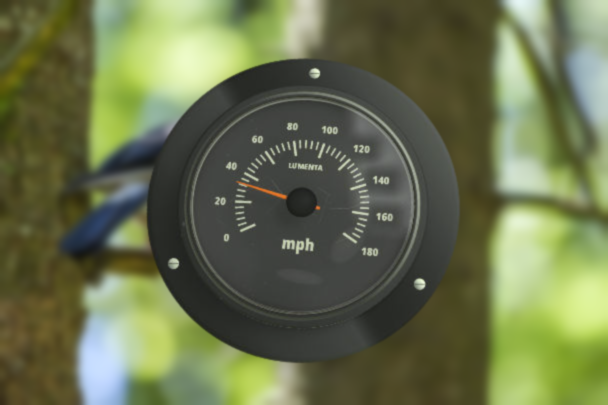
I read 32; mph
